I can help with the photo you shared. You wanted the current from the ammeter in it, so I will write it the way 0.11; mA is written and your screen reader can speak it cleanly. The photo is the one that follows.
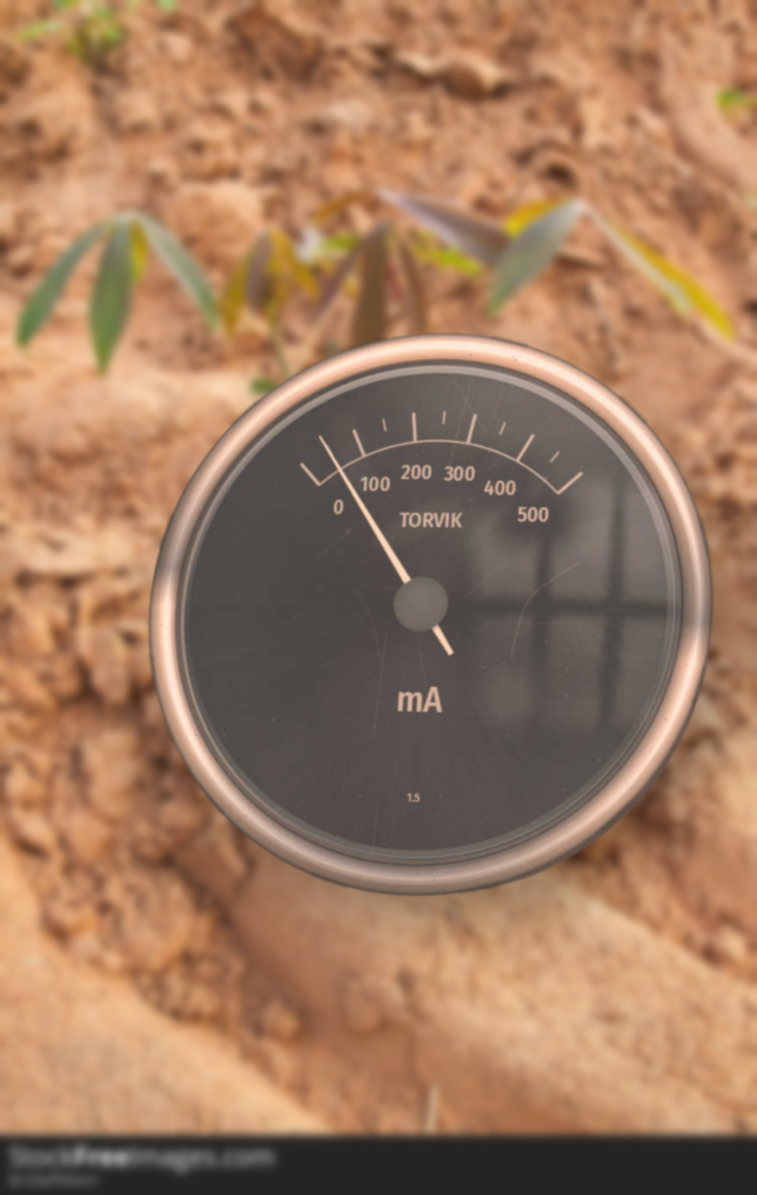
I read 50; mA
